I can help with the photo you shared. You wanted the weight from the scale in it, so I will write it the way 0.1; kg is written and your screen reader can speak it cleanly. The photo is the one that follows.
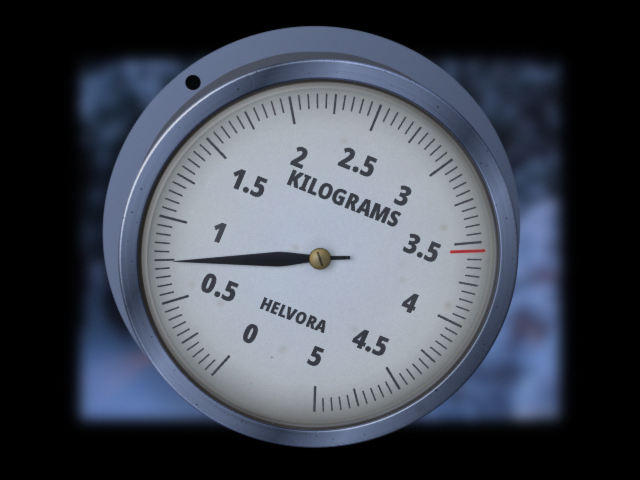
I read 0.75; kg
